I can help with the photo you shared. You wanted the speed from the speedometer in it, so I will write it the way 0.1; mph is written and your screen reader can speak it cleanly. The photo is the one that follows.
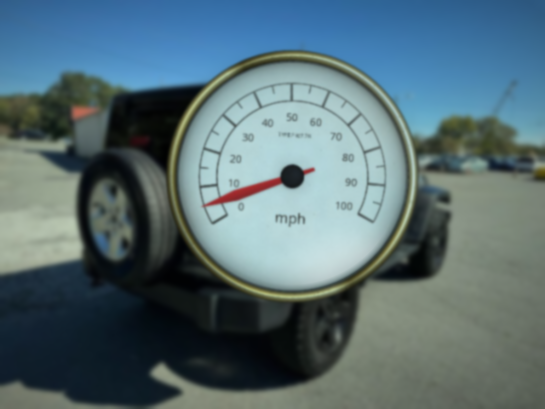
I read 5; mph
